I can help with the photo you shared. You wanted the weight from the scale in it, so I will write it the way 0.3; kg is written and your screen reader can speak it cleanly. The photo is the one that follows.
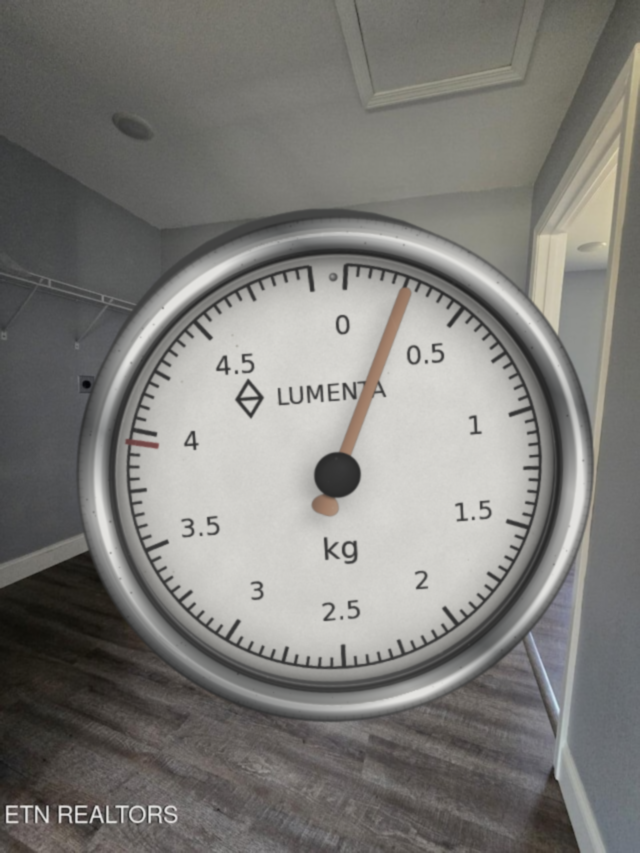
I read 0.25; kg
